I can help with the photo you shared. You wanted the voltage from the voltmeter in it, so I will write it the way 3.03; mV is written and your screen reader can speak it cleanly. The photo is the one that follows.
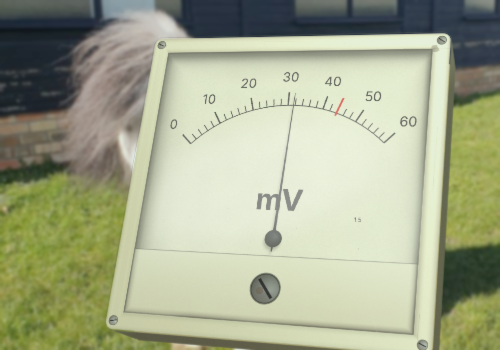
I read 32; mV
